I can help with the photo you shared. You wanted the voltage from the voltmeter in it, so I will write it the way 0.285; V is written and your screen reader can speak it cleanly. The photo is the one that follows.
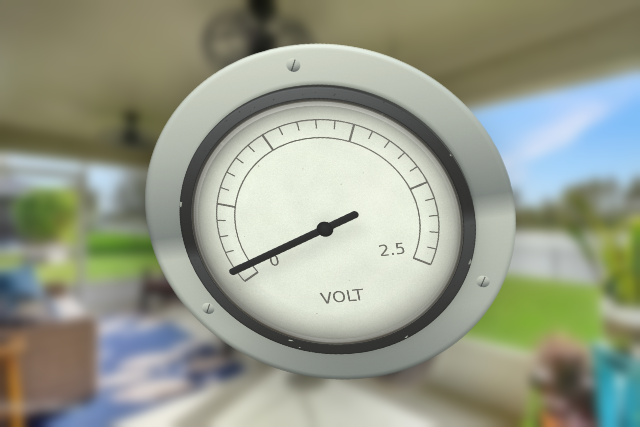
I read 0.1; V
